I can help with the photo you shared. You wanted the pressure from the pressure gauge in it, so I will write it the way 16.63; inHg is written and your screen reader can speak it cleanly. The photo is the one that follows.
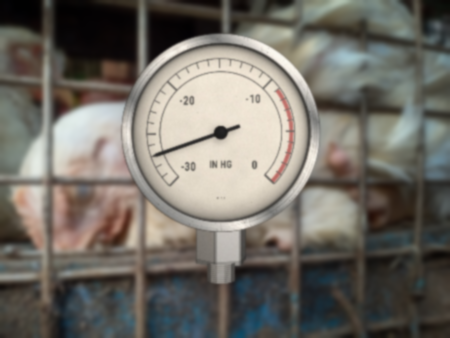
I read -27; inHg
